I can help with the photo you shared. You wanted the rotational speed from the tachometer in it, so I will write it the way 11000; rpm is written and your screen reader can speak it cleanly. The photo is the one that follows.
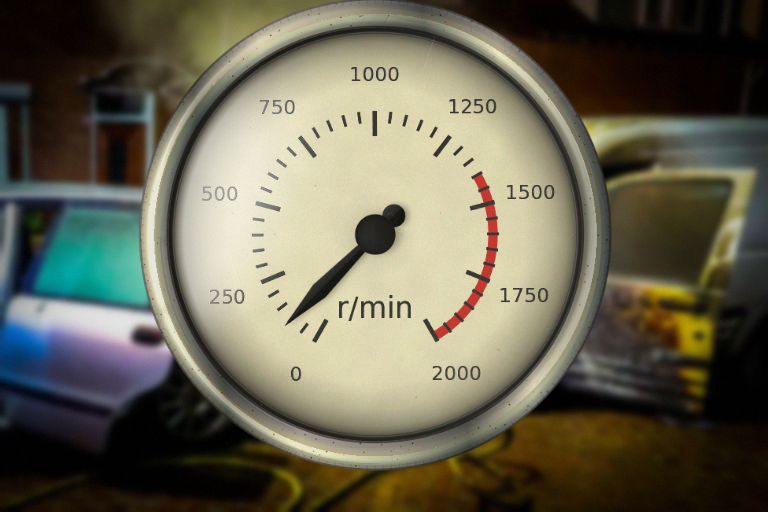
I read 100; rpm
